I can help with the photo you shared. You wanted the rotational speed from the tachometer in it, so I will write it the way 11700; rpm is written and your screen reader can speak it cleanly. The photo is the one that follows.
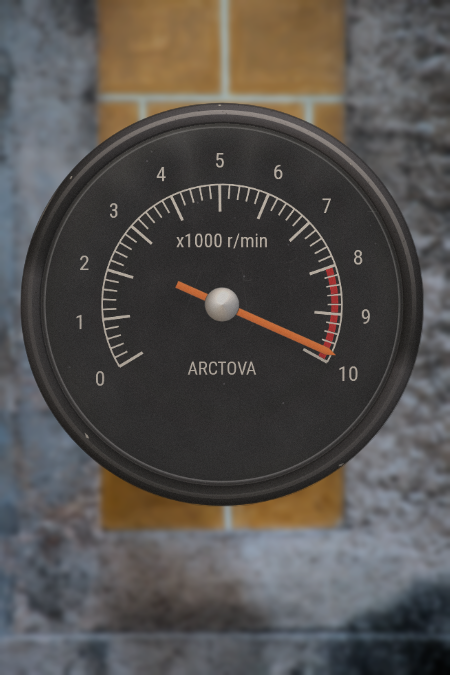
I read 9800; rpm
